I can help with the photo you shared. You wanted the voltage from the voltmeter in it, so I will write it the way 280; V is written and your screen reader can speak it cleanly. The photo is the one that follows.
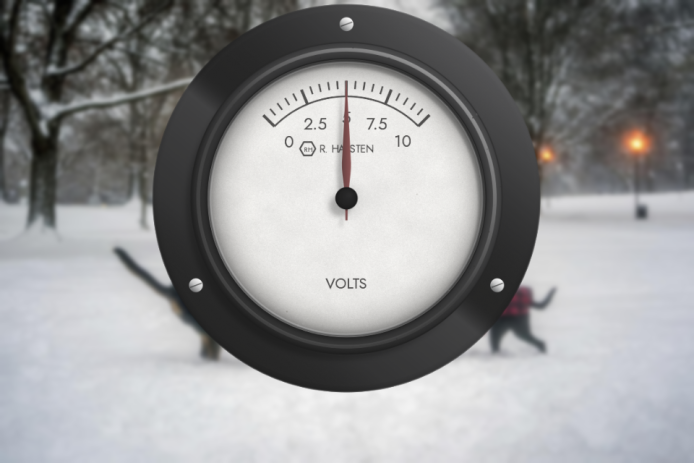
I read 5; V
